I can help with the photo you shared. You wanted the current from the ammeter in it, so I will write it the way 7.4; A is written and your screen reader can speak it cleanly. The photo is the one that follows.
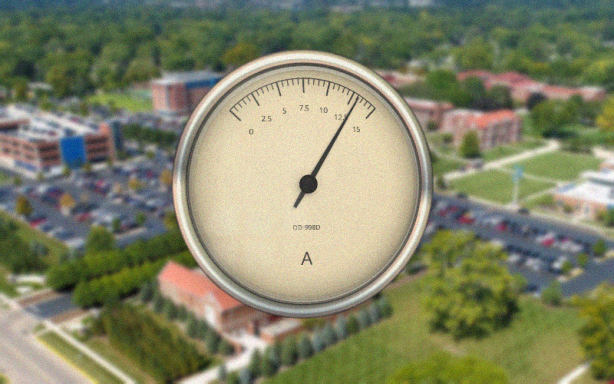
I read 13; A
